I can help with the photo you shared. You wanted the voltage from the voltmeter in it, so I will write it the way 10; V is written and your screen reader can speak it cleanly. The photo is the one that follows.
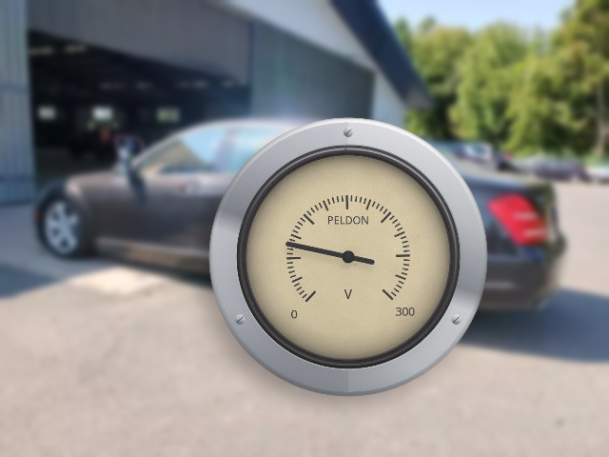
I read 65; V
